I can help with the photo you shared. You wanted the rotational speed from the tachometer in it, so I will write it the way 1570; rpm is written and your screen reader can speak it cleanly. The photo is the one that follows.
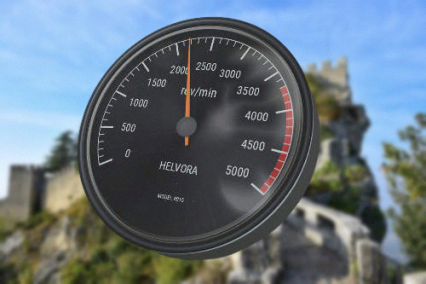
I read 2200; rpm
